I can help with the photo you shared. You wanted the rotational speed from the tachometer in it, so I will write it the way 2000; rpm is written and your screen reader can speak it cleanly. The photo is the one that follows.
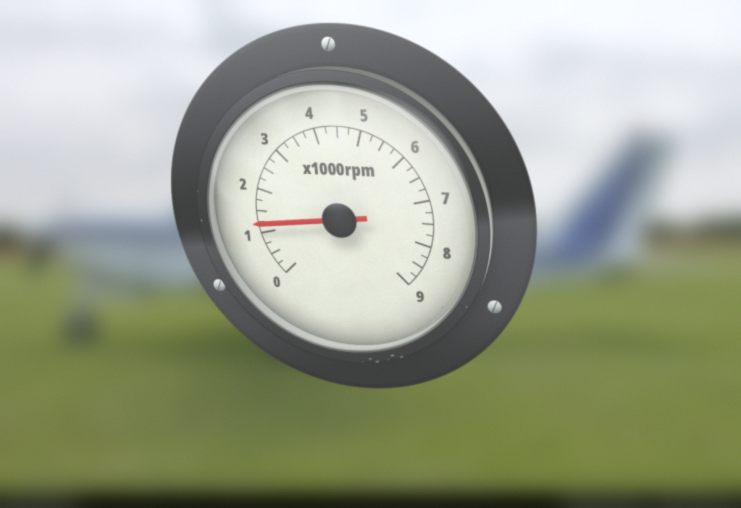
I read 1250; rpm
